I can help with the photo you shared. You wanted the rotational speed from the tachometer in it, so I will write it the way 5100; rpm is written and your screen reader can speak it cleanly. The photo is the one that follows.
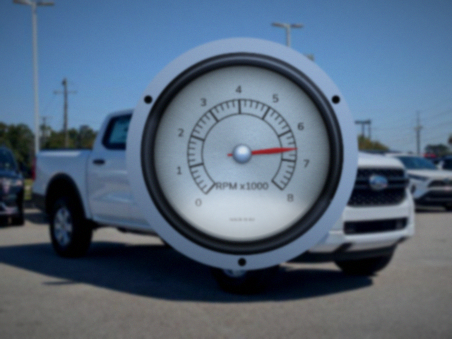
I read 6600; rpm
